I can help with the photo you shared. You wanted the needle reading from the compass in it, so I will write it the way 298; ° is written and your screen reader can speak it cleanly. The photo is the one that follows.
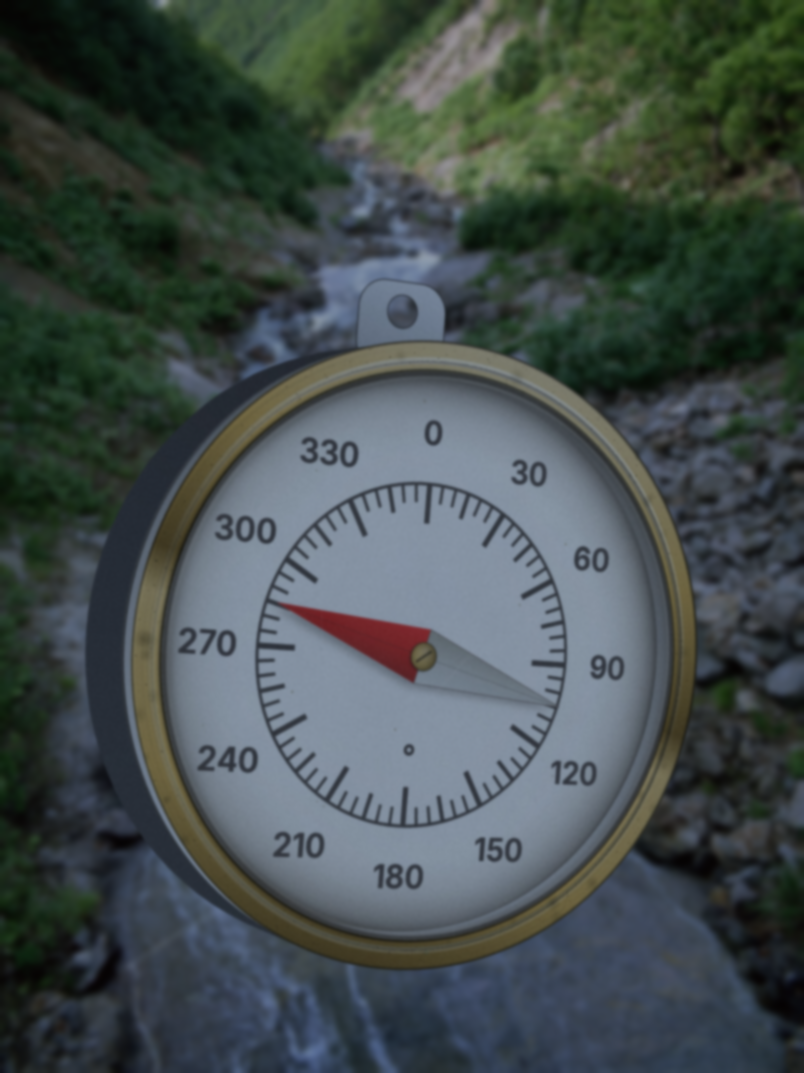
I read 285; °
